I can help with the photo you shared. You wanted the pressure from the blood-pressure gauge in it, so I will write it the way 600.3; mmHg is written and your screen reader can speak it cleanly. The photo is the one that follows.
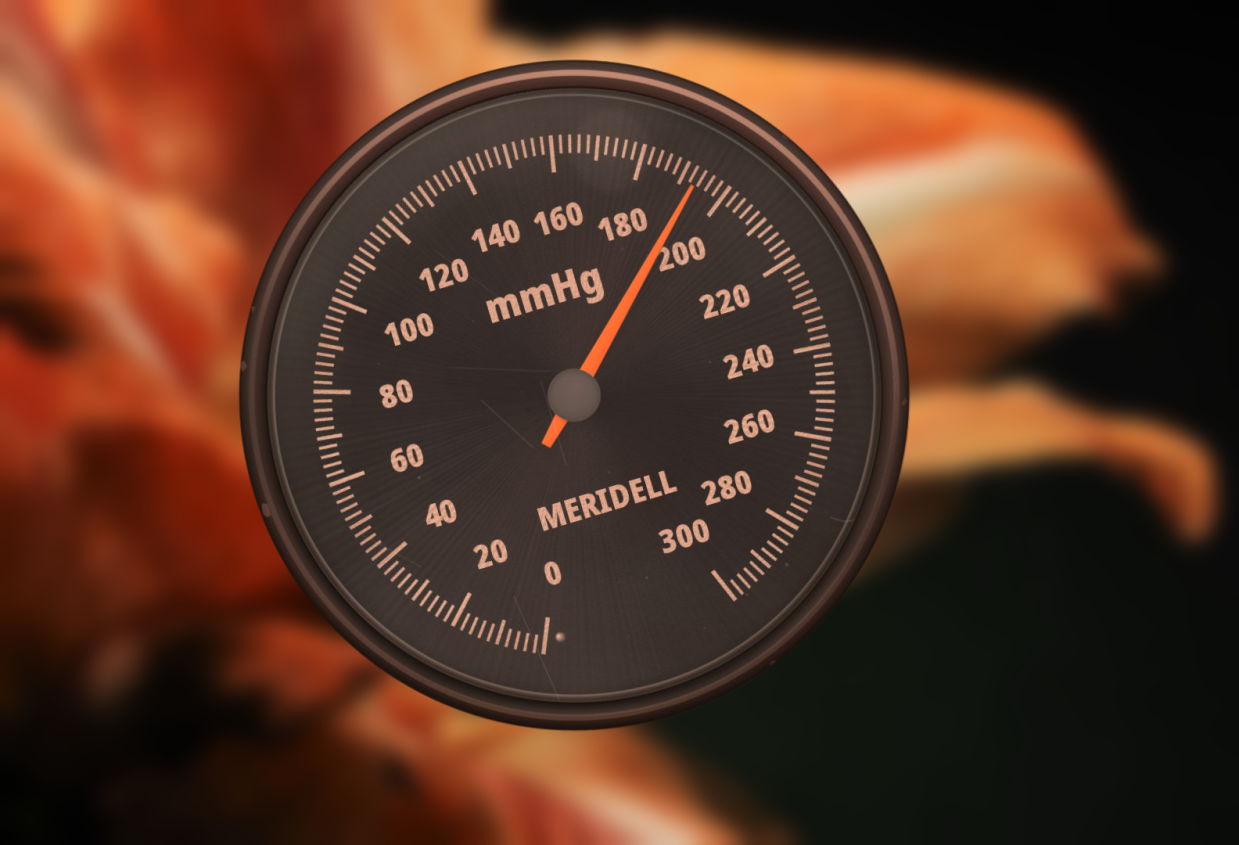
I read 193; mmHg
